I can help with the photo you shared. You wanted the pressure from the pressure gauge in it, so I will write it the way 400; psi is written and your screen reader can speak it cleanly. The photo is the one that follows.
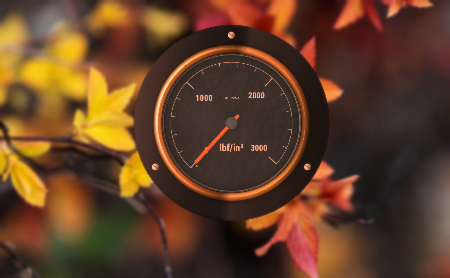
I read 0; psi
